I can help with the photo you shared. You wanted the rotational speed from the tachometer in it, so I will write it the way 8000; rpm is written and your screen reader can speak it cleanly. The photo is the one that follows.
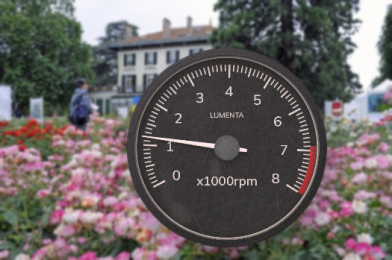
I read 1200; rpm
